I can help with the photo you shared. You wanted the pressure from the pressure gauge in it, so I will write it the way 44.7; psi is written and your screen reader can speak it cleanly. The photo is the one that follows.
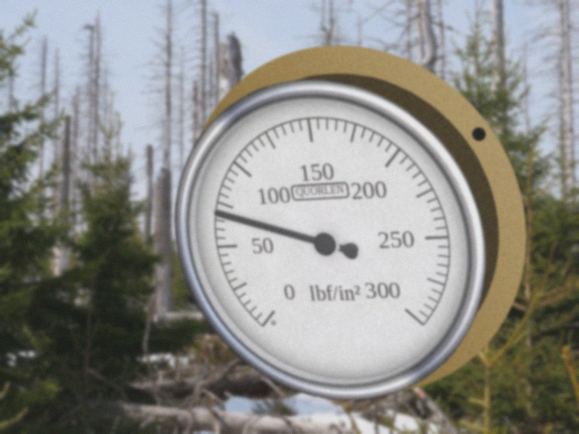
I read 70; psi
